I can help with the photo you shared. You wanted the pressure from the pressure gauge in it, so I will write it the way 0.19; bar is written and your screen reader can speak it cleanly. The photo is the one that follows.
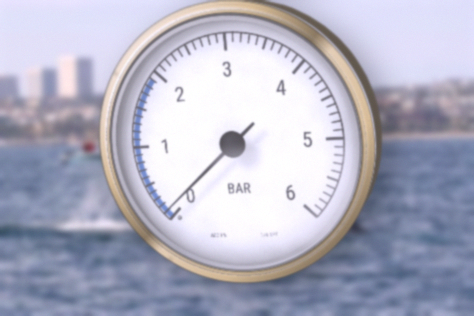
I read 0.1; bar
